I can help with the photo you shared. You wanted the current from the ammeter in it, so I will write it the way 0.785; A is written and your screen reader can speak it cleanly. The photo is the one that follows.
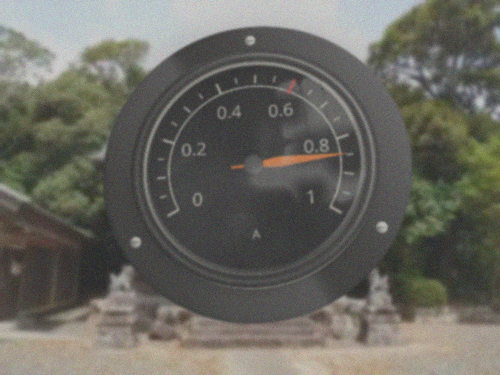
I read 0.85; A
